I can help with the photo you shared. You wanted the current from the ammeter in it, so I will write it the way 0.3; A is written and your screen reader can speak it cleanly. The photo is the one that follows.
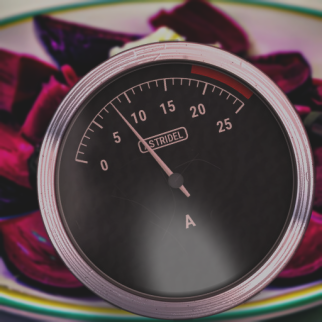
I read 8; A
